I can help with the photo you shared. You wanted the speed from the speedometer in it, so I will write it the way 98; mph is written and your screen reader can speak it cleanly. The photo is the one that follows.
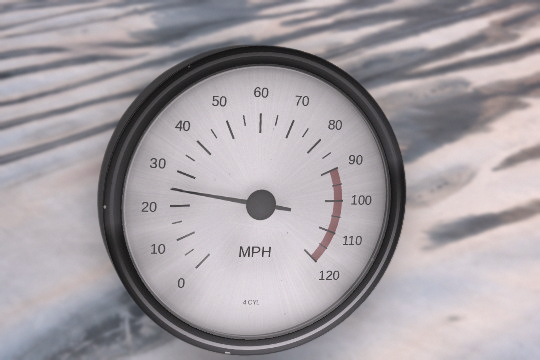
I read 25; mph
